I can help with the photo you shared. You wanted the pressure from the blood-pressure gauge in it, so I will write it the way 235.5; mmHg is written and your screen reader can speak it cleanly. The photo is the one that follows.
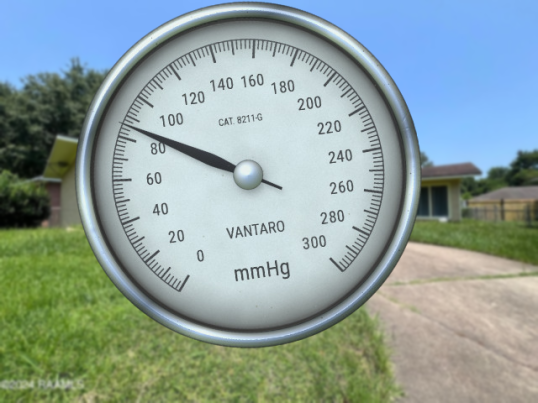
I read 86; mmHg
